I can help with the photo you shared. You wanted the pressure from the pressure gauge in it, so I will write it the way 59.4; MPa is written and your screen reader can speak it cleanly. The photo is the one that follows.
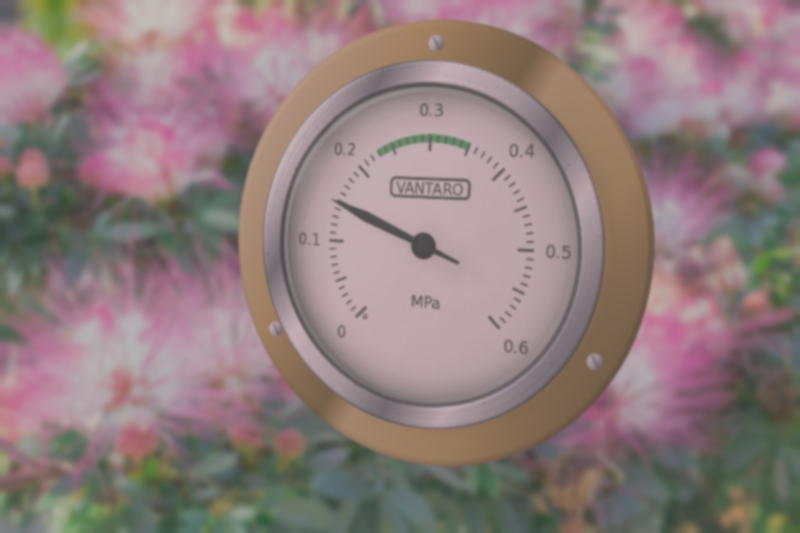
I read 0.15; MPa
